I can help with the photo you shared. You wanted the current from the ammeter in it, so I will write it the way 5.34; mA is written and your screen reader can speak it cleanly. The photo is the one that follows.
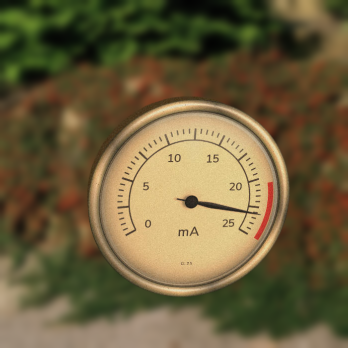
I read 23; mA
